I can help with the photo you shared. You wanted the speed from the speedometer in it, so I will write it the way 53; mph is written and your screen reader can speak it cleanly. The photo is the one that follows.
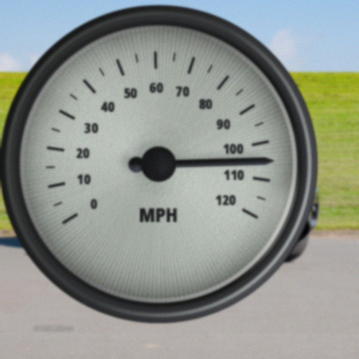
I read 105; mph
